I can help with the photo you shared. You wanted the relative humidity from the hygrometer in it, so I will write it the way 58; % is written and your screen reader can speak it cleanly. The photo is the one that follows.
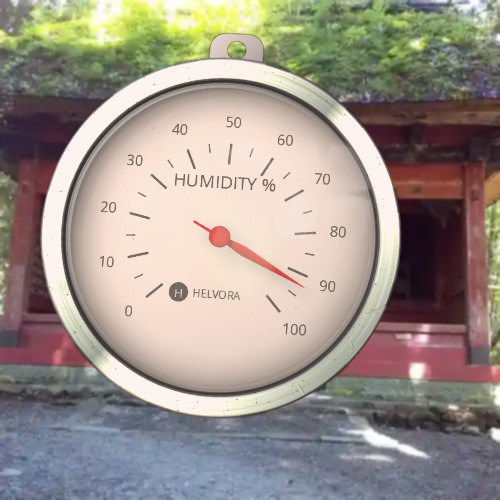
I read 92.5; %
